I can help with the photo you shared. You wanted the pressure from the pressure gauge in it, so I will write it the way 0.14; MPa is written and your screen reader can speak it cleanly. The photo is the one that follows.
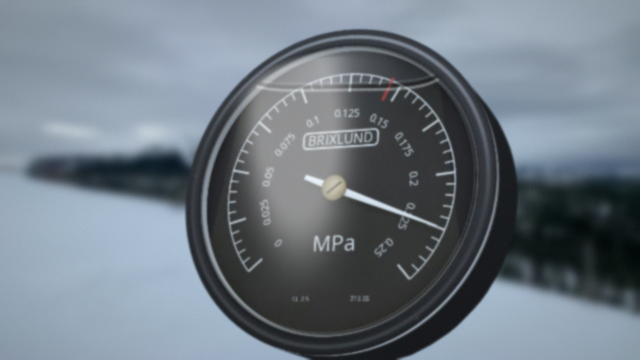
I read 0.225; MPa
